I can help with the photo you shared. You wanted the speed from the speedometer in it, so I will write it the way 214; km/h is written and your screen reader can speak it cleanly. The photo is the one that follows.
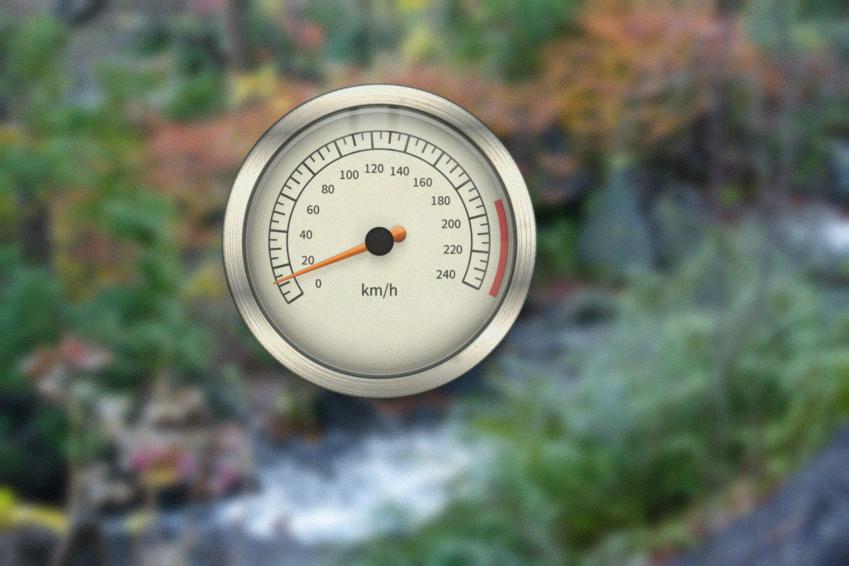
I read 12.5; km/h
